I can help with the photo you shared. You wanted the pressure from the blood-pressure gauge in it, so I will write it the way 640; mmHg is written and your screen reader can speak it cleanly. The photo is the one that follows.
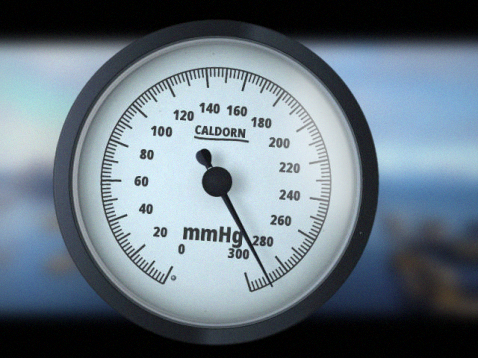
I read 290; mmHg
